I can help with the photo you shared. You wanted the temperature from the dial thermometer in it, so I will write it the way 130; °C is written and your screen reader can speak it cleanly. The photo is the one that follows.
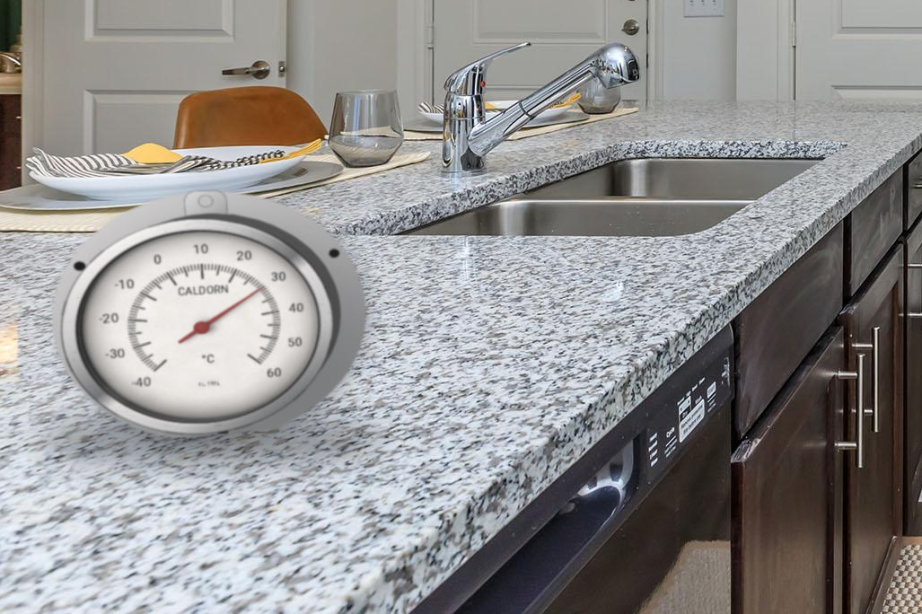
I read 30; °C
